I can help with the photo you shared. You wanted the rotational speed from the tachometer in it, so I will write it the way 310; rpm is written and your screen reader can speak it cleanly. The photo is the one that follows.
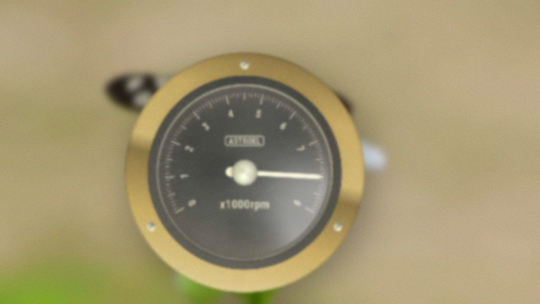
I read 8000; rpm
